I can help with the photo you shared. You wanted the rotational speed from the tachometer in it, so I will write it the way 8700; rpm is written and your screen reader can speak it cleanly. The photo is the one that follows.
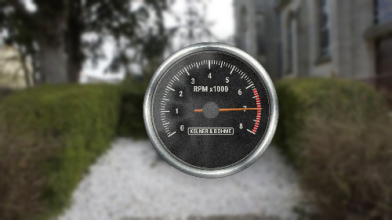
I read 7000; rpm
